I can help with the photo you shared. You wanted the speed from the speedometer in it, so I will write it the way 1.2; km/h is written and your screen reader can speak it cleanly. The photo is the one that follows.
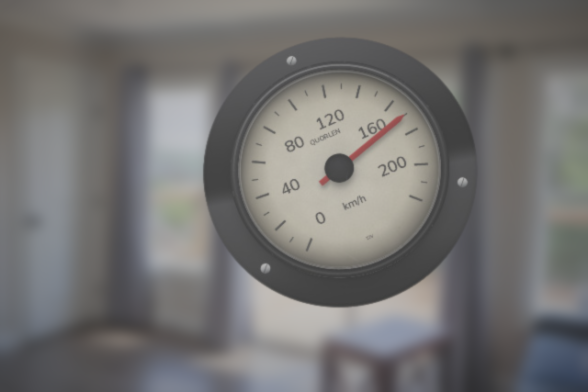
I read 170; km/h
